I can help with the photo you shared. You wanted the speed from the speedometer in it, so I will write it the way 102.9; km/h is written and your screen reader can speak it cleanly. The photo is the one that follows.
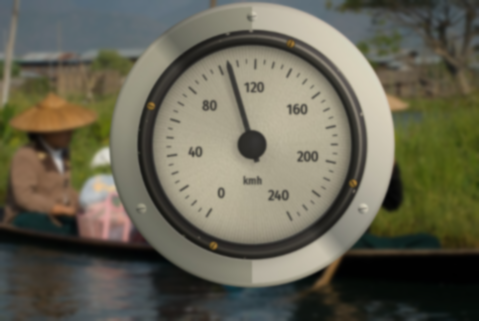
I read 105; km/h
